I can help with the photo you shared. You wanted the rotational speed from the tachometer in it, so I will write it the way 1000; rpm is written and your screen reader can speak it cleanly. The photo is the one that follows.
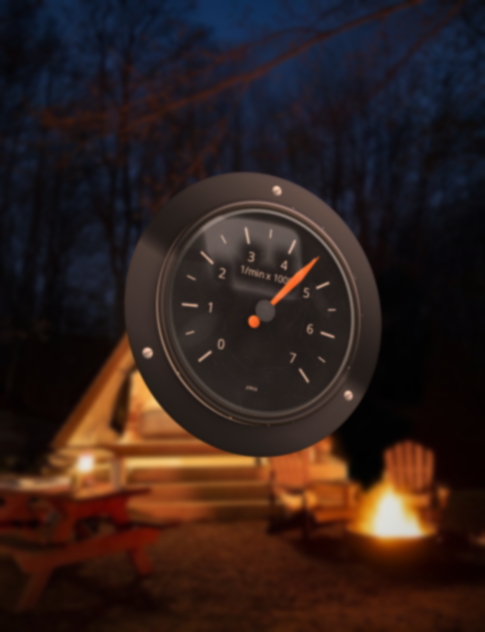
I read 4500; rpm
